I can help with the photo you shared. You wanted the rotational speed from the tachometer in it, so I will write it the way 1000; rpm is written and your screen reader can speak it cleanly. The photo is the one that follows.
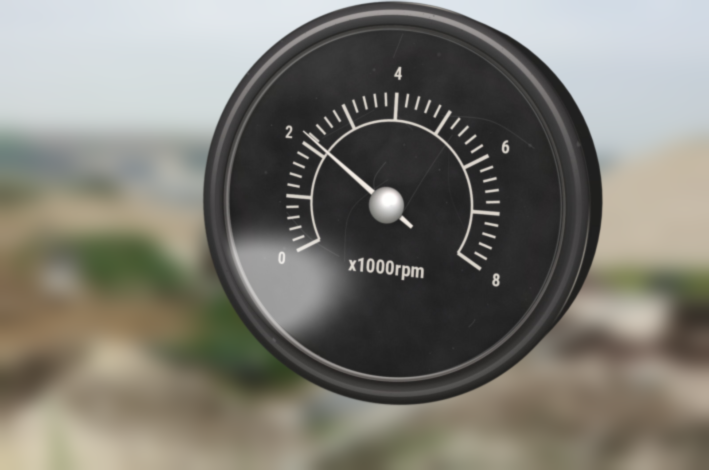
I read 2200; rpm
